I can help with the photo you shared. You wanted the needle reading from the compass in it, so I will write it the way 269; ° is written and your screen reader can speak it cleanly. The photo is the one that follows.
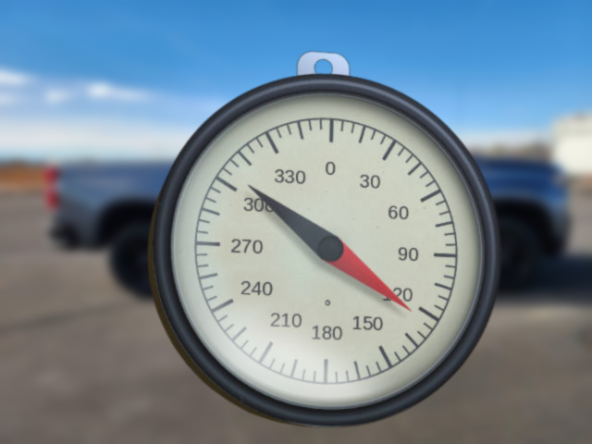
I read 125; °
